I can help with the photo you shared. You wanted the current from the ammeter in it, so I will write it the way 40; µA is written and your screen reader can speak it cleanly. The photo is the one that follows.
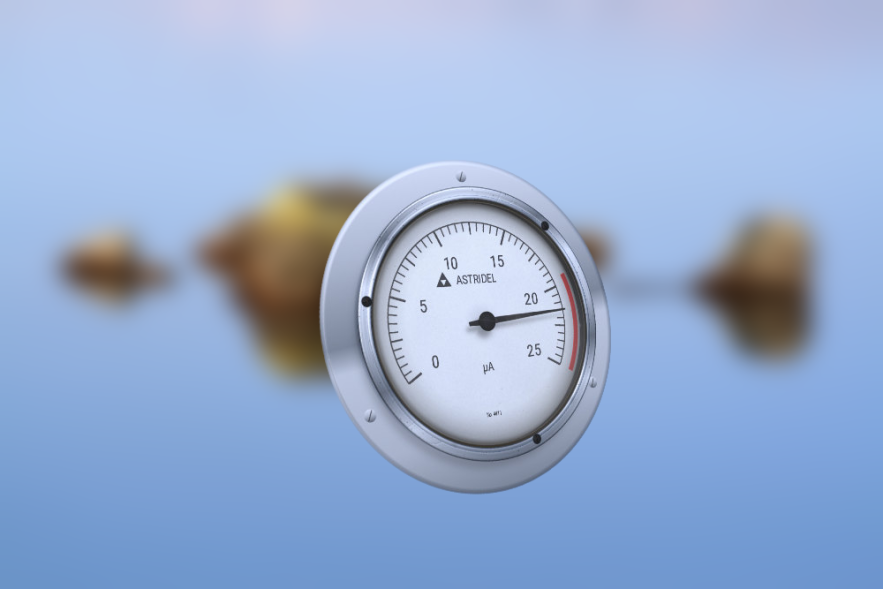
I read 21.5; µA
